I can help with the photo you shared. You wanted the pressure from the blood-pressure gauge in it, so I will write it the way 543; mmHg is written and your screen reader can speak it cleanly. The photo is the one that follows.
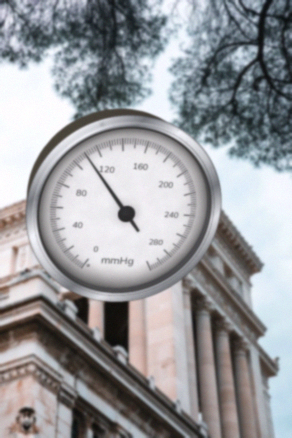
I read 110; mmHg
